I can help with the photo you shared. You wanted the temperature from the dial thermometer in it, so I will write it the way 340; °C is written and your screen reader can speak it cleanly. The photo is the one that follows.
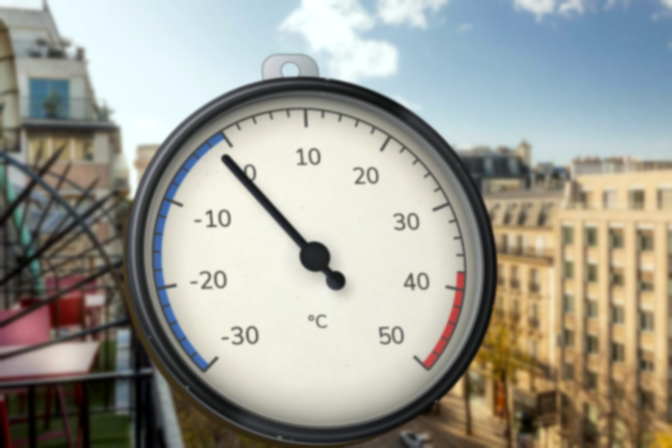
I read -2; °C
